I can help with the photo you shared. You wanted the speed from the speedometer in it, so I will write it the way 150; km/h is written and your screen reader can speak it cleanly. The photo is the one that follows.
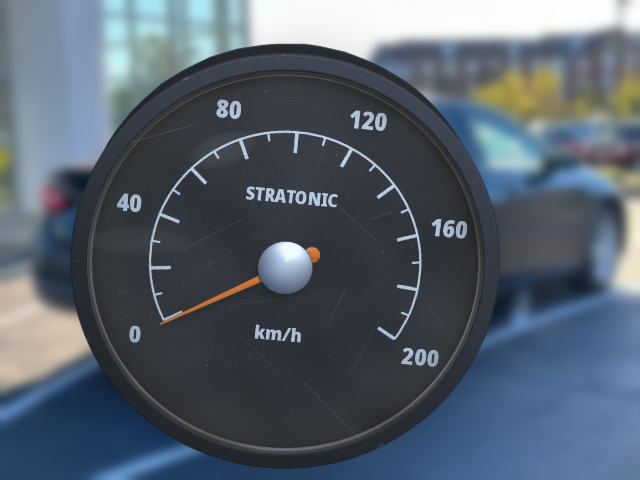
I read 0; km/h
